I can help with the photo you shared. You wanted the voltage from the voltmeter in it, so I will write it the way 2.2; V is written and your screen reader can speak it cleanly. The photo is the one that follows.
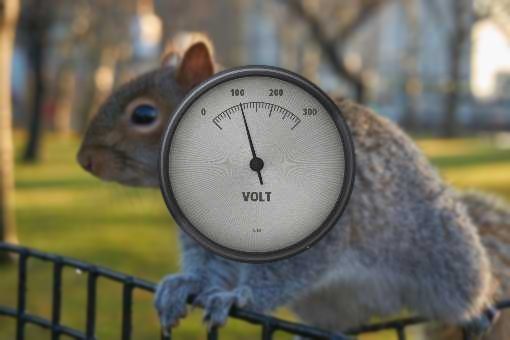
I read 100; V
